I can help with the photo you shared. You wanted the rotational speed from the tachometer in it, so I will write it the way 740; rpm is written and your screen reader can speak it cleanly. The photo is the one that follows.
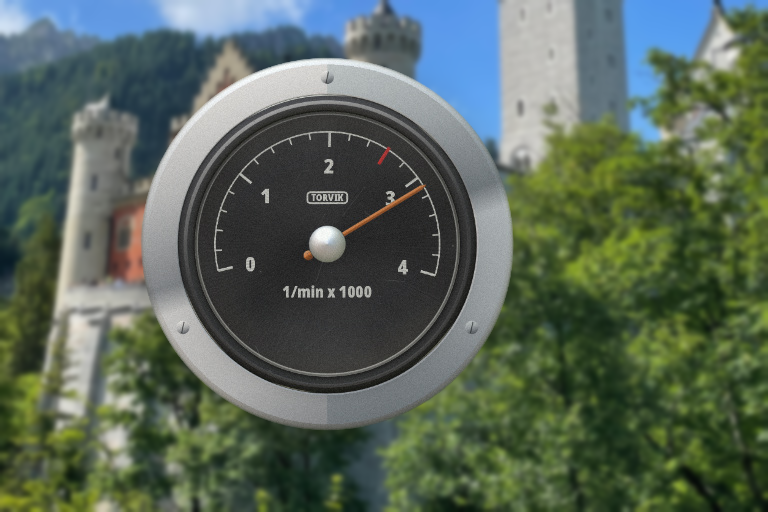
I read 3100; rpm
